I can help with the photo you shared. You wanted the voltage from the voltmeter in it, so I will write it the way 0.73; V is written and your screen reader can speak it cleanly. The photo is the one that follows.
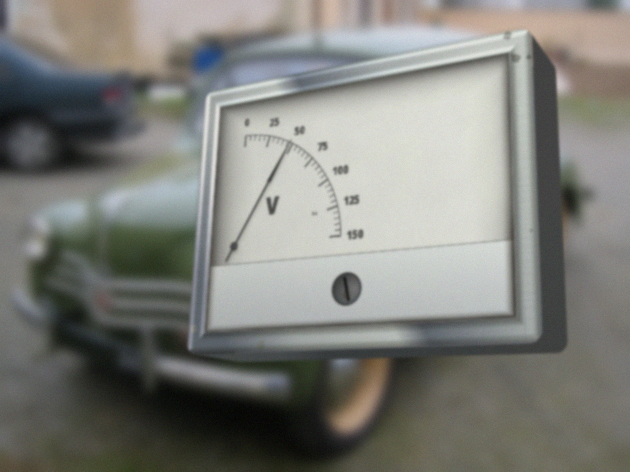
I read 50; V
